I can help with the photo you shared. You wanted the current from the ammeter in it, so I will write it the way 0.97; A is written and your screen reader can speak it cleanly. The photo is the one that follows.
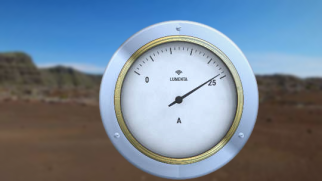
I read 24; A
